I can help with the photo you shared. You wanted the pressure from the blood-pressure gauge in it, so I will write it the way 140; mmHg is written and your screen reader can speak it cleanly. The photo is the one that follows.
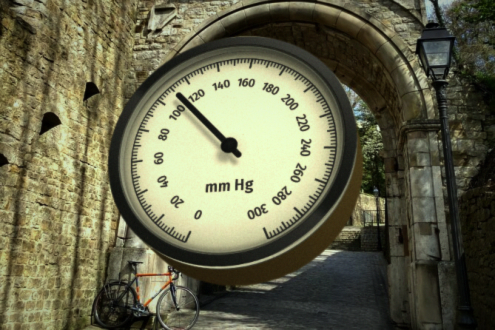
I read 110; mmHg
